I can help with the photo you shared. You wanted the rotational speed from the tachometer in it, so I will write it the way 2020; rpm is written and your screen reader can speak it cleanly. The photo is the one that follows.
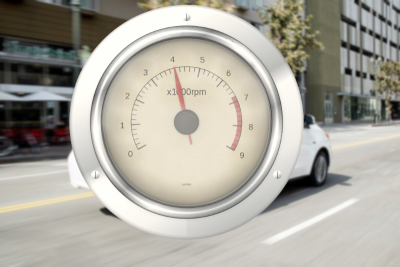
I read 4000; rpm
